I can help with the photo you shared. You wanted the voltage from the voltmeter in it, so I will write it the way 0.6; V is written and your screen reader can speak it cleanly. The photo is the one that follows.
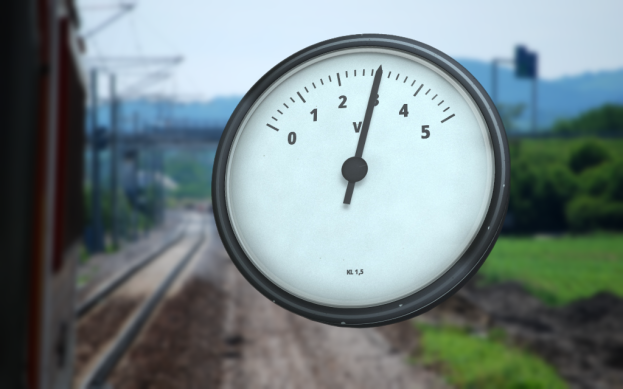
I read 3; V
